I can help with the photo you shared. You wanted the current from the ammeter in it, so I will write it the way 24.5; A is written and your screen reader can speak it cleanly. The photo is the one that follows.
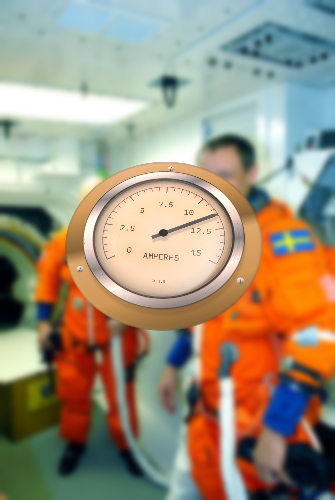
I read 11.5; A
